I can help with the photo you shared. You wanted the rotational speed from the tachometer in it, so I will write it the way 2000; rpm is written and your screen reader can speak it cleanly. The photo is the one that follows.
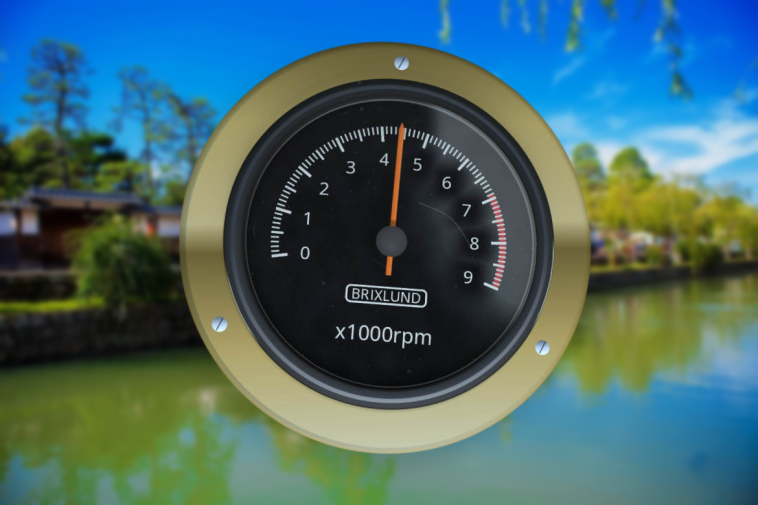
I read 4400; rpm
